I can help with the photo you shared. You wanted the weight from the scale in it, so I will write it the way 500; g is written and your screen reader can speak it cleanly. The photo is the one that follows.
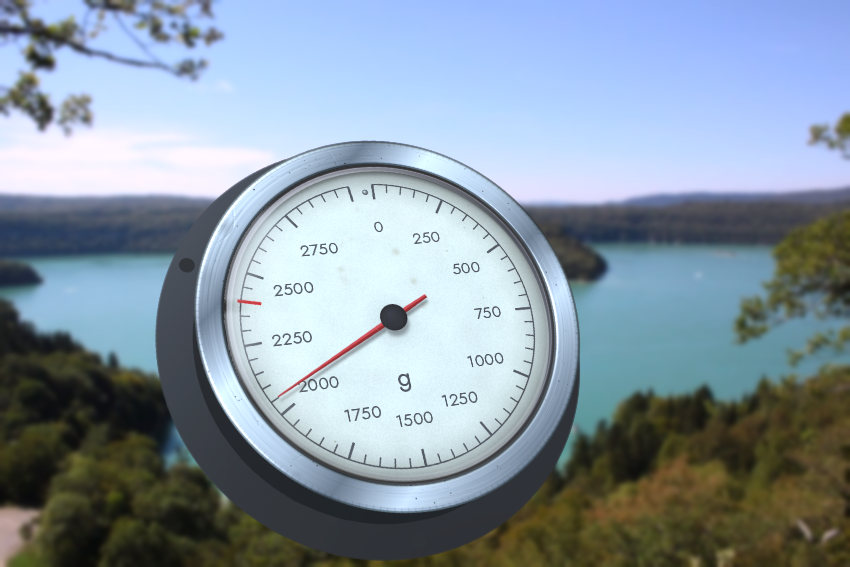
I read 2050; g
